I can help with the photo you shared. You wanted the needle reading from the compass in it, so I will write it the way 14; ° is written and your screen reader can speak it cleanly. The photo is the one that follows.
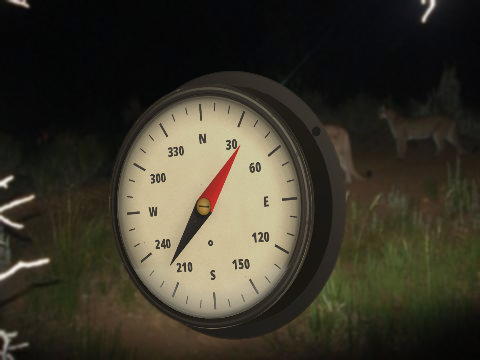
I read 40; °
